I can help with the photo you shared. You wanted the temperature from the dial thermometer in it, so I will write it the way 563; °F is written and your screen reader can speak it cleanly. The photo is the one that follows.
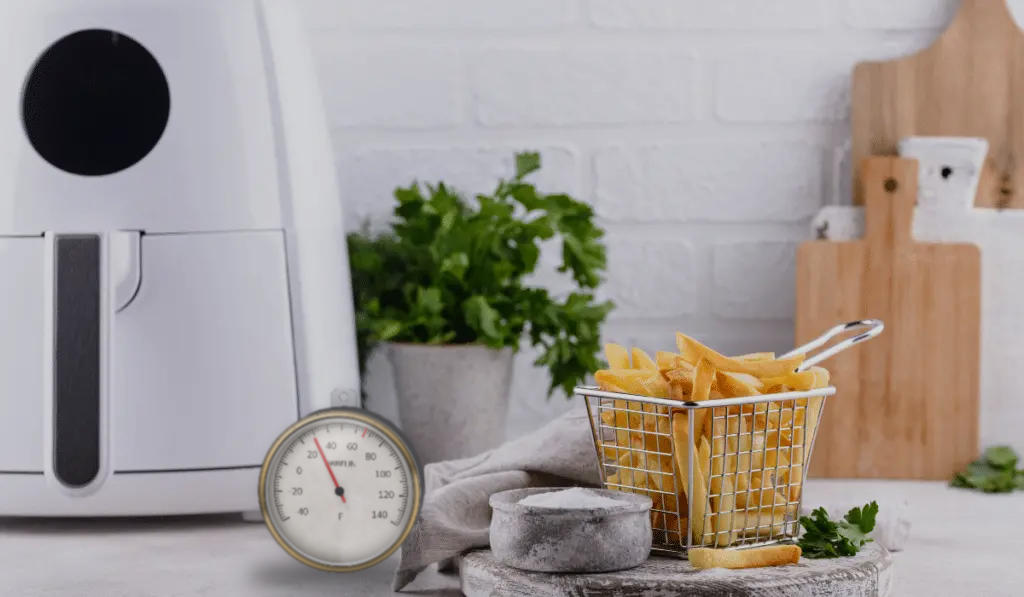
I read 30; °F
